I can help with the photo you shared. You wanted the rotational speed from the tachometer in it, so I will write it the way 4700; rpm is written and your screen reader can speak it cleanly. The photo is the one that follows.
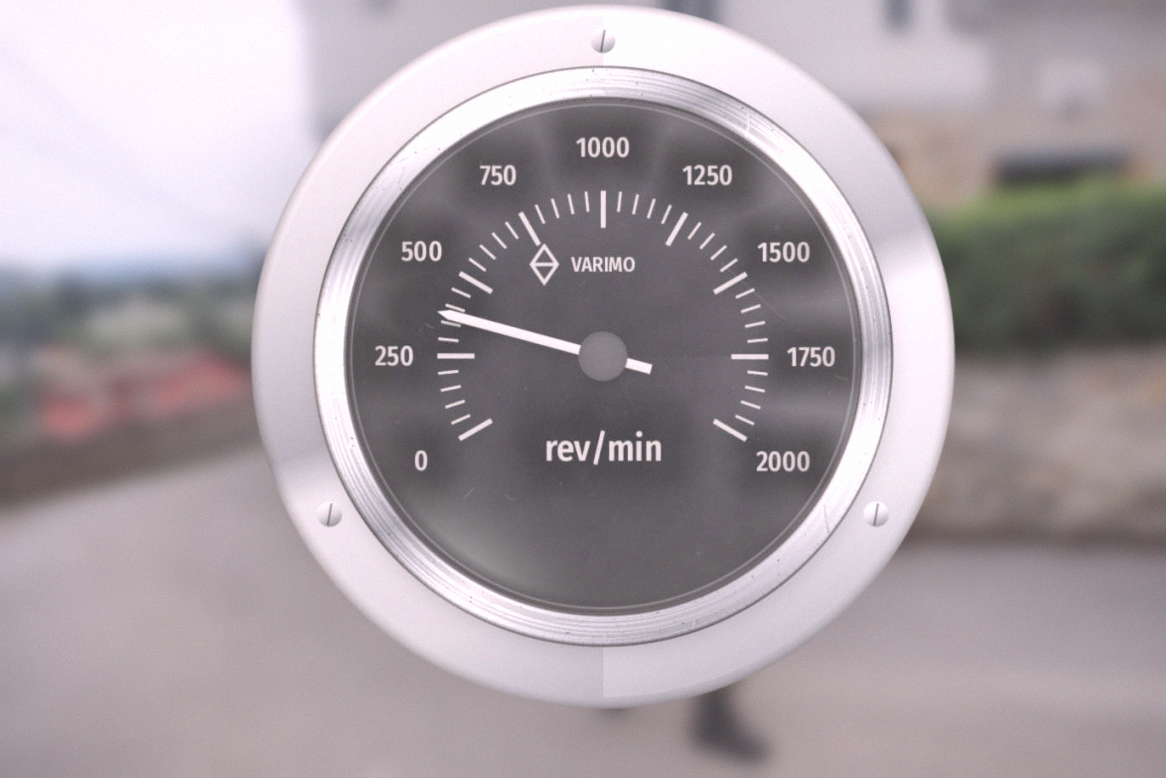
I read 375; rpm
